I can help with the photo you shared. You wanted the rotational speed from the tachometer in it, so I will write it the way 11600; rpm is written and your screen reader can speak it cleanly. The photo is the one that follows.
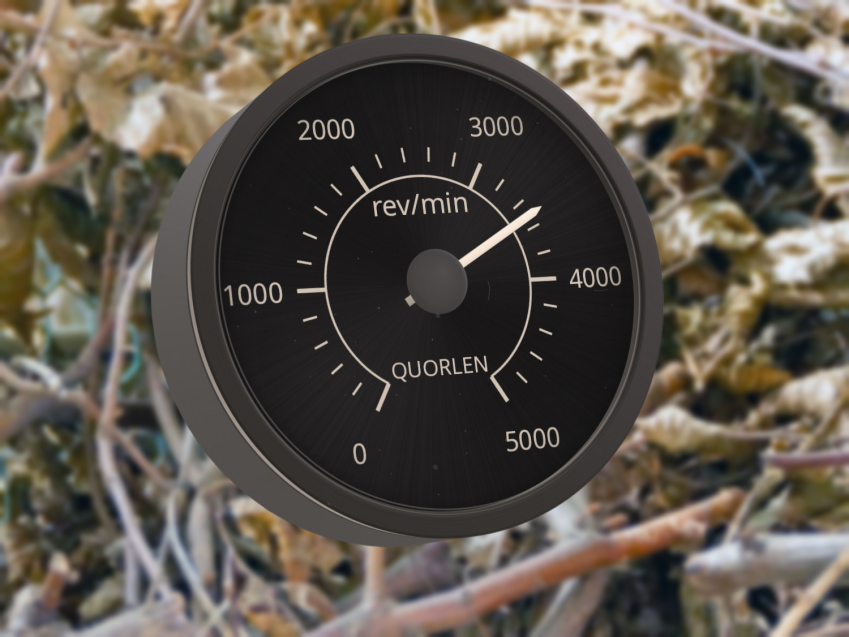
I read 3500; rpm
